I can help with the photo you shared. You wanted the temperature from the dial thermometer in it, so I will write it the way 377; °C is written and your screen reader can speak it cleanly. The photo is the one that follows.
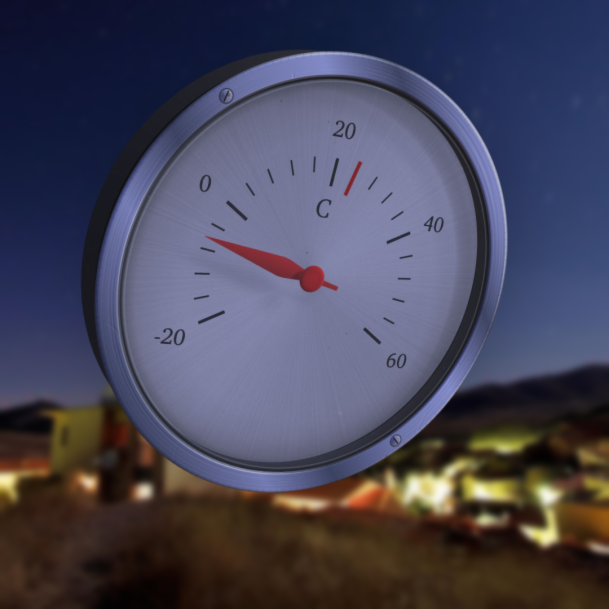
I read -6; °C
